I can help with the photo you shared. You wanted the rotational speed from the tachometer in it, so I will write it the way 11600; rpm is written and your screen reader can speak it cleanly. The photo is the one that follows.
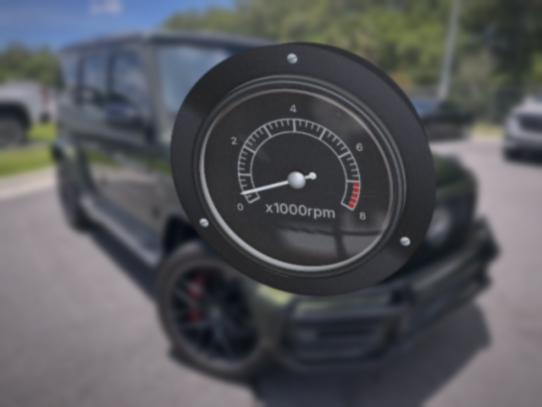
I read 400; rpm
